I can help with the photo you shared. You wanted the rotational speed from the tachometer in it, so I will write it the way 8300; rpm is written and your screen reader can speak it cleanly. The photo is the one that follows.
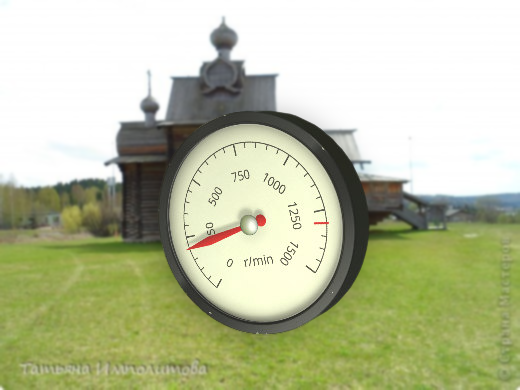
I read 200; rpm
